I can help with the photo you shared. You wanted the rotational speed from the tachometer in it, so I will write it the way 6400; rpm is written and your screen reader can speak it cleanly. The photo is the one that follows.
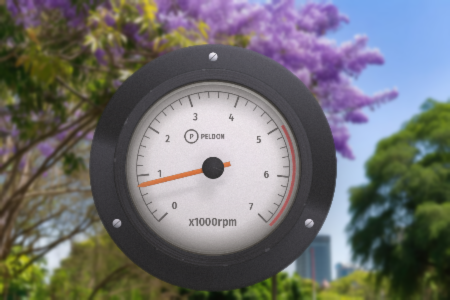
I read 800; rpm
